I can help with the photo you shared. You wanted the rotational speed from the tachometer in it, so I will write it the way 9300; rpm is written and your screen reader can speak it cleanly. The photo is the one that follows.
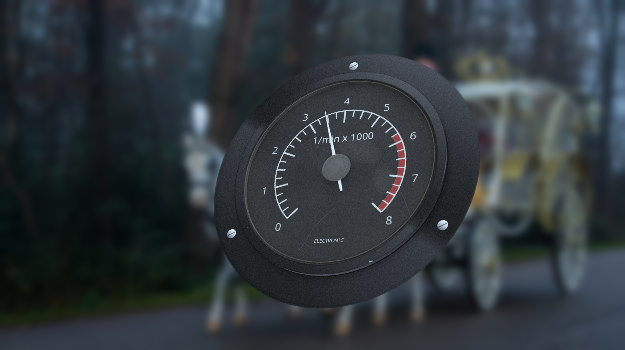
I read 3500; rpm
